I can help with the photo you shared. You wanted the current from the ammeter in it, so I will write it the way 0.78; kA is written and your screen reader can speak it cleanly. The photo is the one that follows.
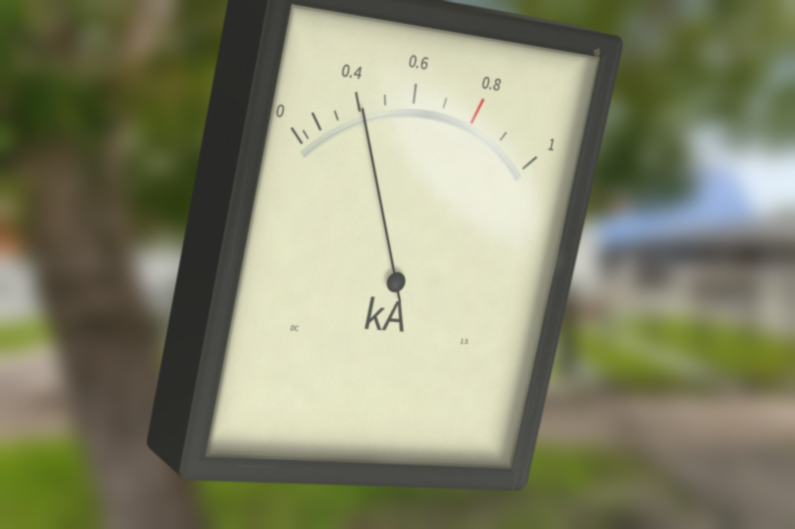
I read 0.4; kA
